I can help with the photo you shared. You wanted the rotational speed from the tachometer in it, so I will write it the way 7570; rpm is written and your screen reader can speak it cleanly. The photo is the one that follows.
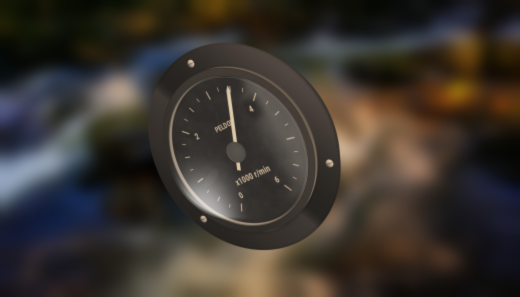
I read 3500; rpm
